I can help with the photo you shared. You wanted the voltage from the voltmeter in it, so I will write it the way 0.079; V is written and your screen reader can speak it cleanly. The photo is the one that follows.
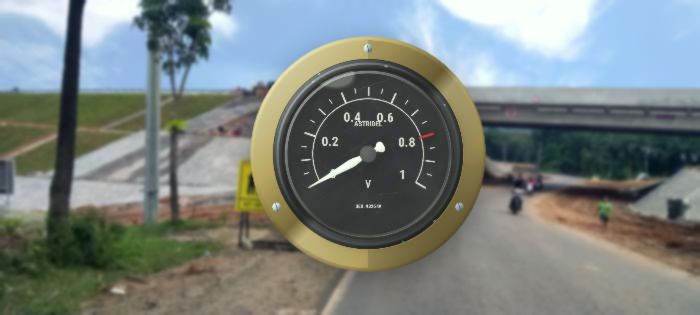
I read 0; V
